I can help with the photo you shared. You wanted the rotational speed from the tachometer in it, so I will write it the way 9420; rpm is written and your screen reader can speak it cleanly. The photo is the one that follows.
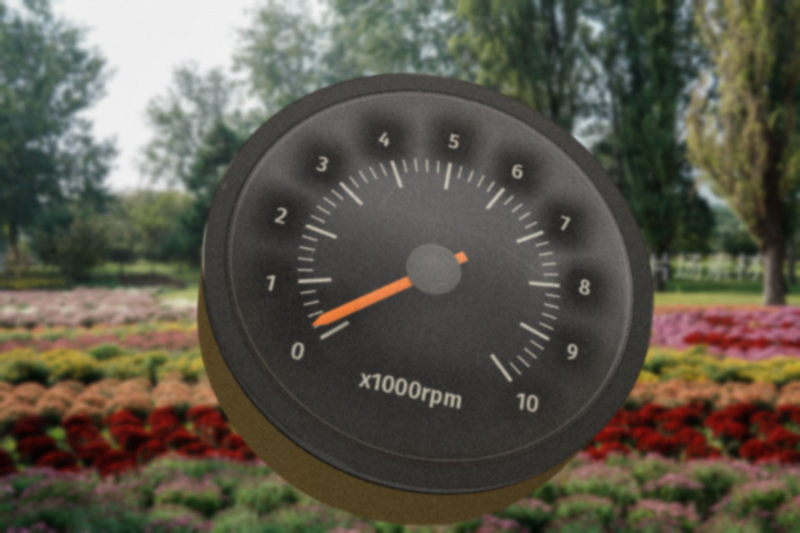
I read 200; rpm
